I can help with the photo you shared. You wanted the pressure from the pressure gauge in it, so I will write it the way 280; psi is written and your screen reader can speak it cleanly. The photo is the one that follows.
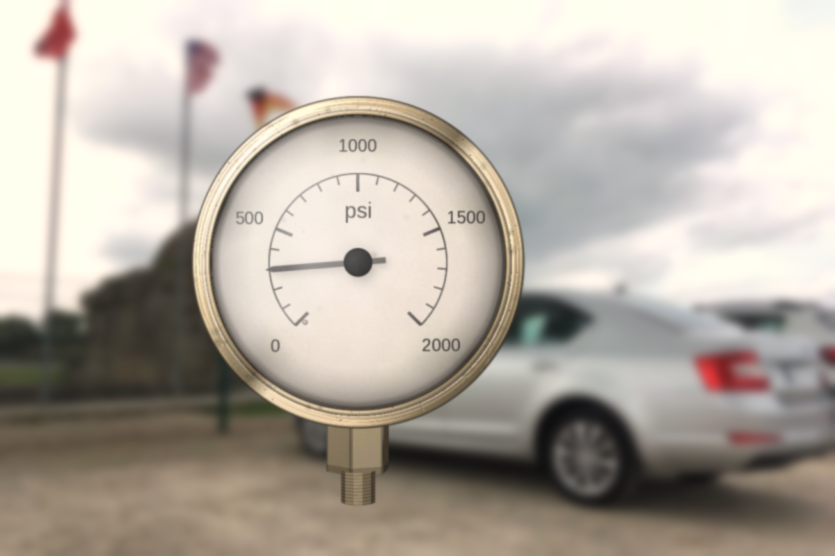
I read 300; psi
